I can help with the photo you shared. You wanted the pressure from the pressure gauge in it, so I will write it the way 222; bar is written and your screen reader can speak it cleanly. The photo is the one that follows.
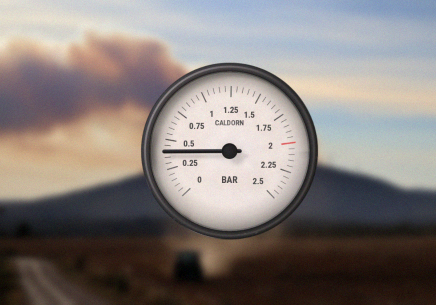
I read 0.4; bar
